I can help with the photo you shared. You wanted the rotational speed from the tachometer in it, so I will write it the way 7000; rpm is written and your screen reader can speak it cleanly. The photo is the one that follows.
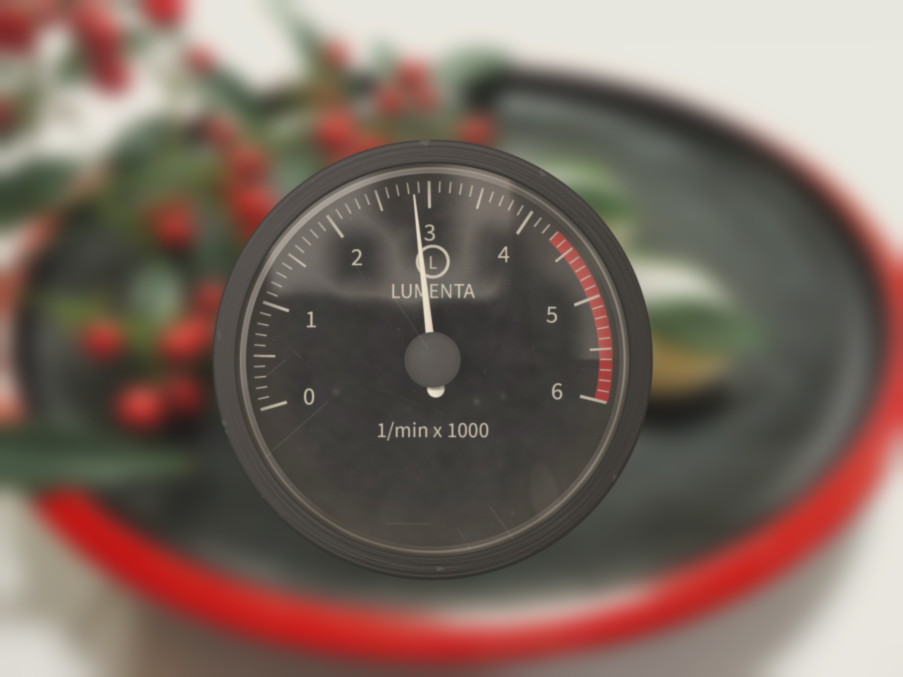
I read 2850; rpm
